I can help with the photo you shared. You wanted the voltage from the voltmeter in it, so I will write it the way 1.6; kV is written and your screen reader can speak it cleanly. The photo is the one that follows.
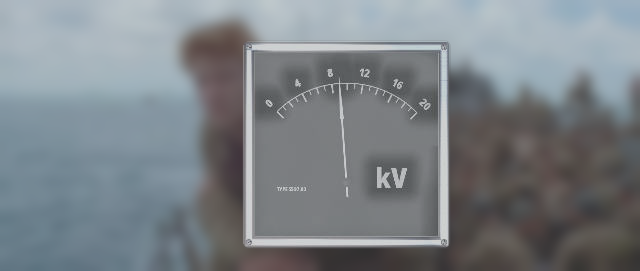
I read 9; kV
